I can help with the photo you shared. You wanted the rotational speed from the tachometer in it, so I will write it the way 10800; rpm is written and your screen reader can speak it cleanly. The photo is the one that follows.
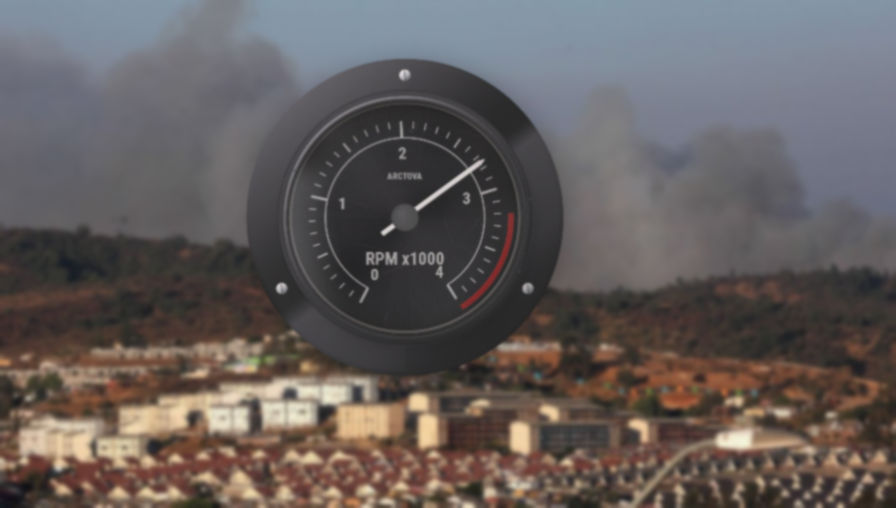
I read 2750; rpm
